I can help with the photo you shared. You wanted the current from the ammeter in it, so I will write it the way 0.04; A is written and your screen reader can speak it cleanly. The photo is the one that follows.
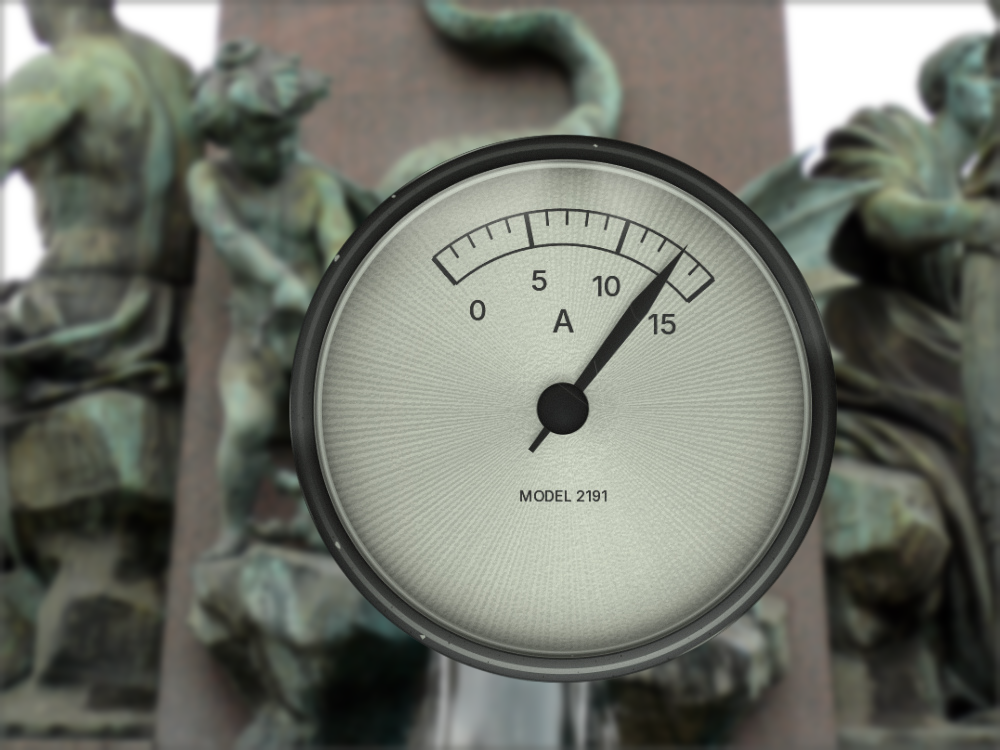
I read 13; A
